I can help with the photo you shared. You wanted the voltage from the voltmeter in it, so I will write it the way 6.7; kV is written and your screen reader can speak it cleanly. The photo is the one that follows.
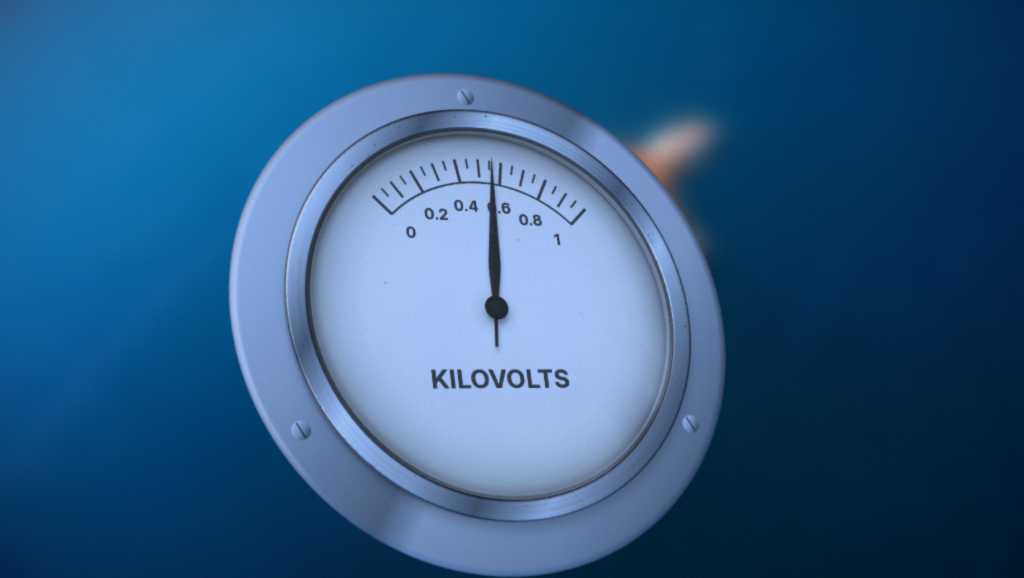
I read 0.55; kV
